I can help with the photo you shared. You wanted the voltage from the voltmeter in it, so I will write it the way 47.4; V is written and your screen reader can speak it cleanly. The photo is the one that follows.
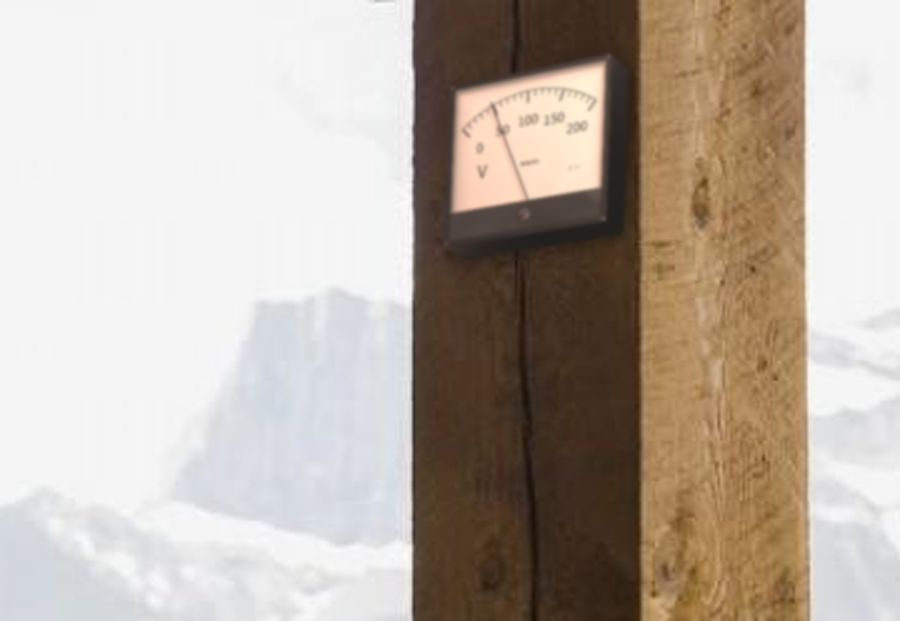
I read 50; V
